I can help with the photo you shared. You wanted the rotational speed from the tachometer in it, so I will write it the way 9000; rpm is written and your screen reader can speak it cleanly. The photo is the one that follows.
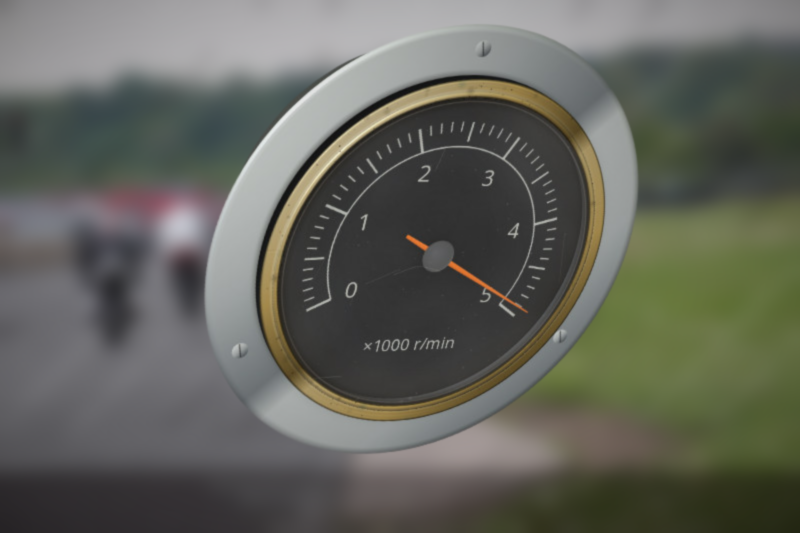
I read 4900; rpm
